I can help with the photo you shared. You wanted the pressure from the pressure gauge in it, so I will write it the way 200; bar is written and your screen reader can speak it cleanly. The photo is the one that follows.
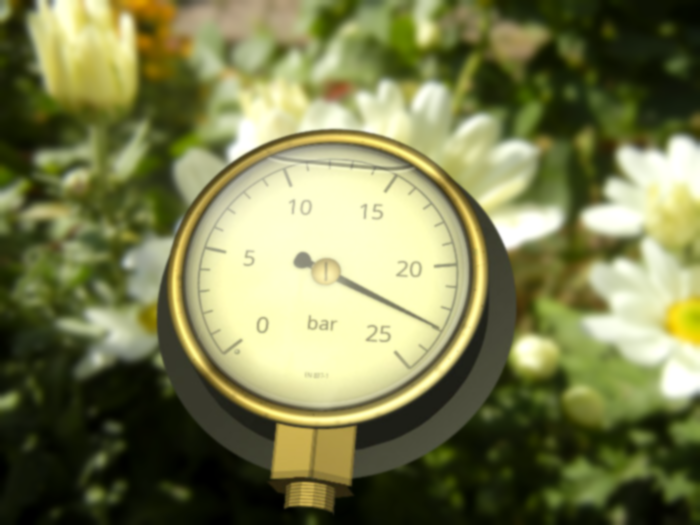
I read 23; bar
